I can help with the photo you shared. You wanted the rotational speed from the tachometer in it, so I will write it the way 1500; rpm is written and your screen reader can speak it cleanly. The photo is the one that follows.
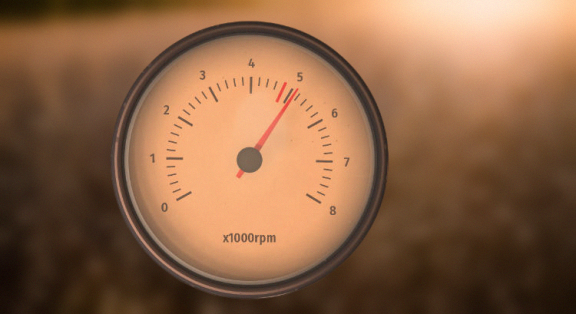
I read 5100; rpm
